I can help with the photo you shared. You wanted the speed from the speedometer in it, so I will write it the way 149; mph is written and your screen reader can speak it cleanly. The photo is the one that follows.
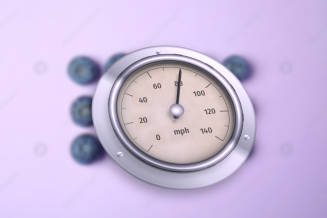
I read 80; mph
